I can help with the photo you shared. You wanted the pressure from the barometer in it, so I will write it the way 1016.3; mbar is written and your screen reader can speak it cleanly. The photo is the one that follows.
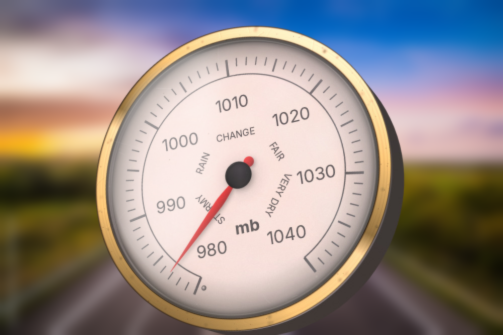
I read 983; mbar
